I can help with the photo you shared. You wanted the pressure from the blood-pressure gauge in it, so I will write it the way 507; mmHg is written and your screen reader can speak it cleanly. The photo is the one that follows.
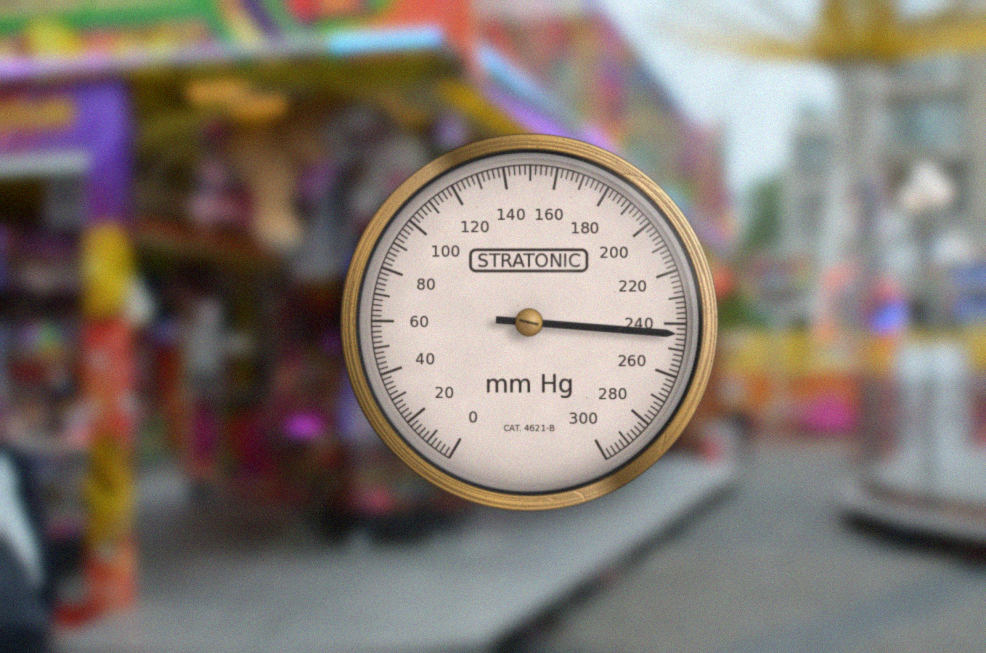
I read 244; mmHg
